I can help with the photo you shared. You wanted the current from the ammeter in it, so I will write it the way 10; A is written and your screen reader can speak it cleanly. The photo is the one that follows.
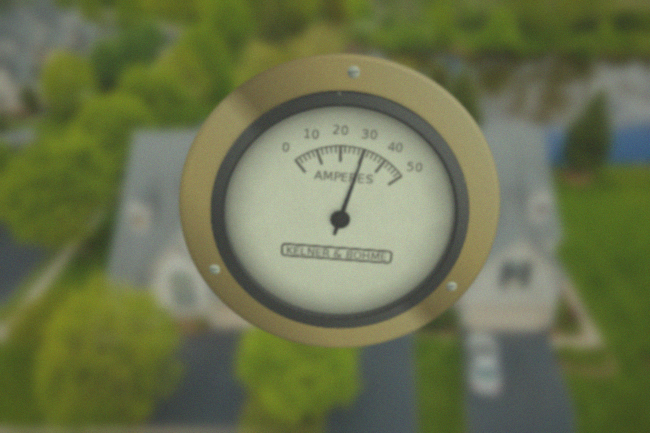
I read 30; A
